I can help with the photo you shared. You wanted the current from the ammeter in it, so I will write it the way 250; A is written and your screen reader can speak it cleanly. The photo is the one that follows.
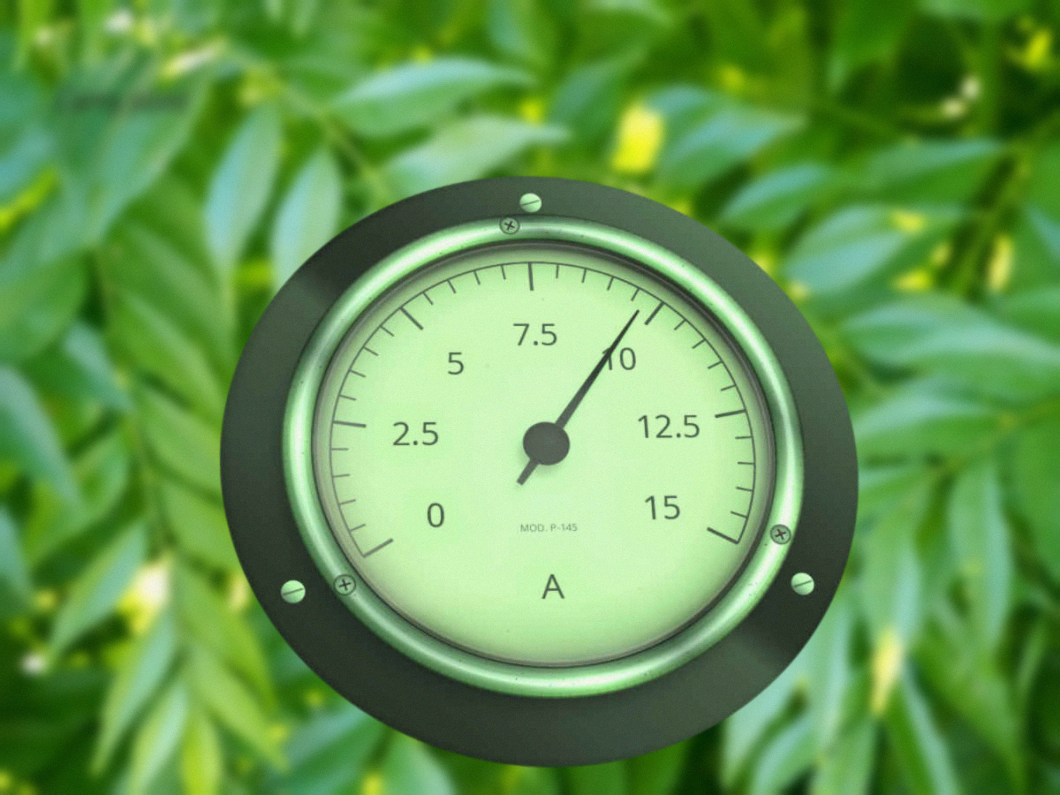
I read 9.75; A
